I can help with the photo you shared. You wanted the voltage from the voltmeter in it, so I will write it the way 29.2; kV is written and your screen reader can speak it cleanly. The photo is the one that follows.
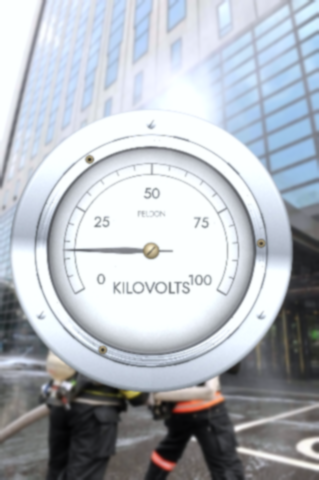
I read 12.5; kV
